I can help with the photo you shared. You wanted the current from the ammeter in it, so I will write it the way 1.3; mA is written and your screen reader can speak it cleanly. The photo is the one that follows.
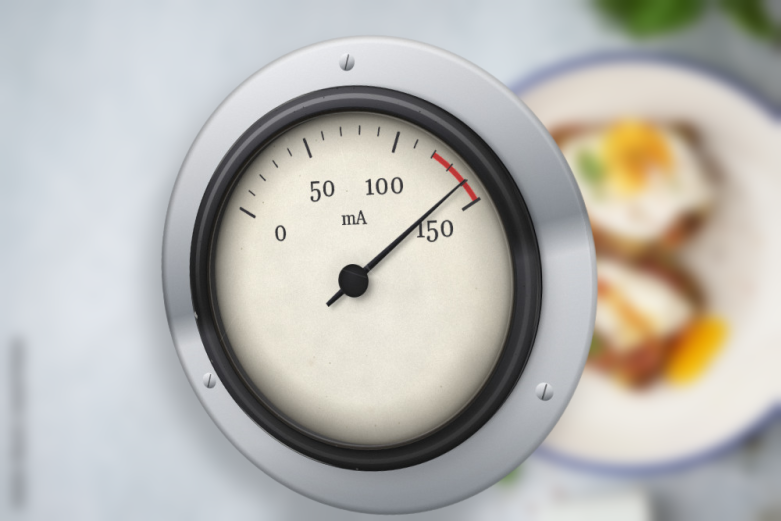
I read 140; mA
